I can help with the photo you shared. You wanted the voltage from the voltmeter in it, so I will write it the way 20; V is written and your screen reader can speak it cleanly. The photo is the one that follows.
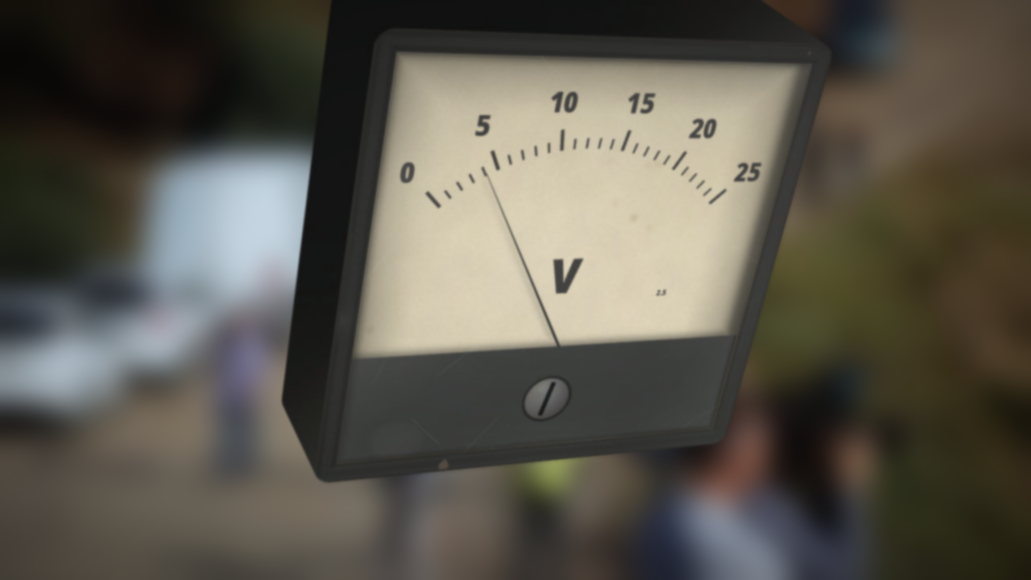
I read 4; V
